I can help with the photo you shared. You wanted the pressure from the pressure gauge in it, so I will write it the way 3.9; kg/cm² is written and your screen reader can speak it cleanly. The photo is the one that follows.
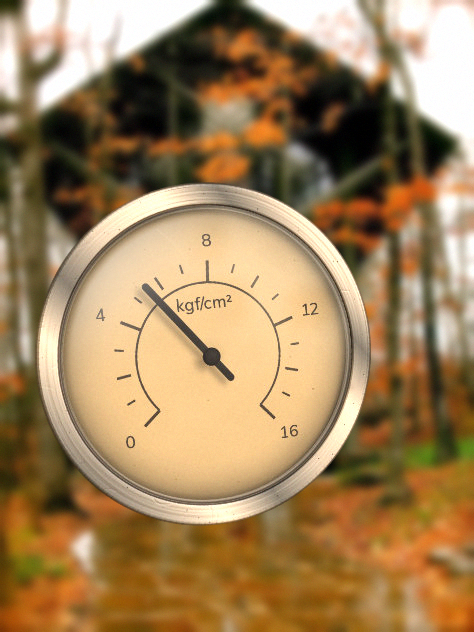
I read 5.5; kg/cm²
